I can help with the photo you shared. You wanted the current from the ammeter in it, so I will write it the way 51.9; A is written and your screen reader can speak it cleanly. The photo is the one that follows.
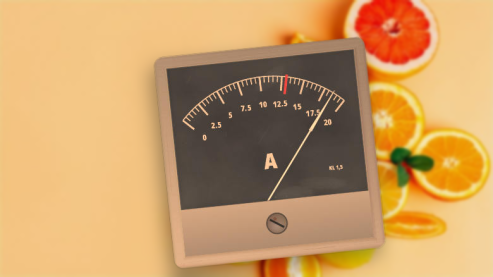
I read 18.5; A
